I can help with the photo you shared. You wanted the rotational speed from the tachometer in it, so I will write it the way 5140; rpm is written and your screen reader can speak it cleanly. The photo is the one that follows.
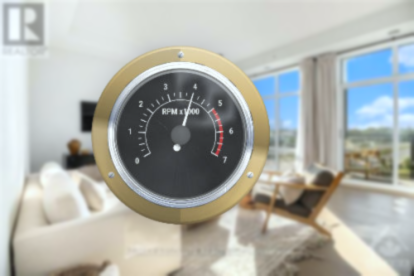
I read 4000; rpm
